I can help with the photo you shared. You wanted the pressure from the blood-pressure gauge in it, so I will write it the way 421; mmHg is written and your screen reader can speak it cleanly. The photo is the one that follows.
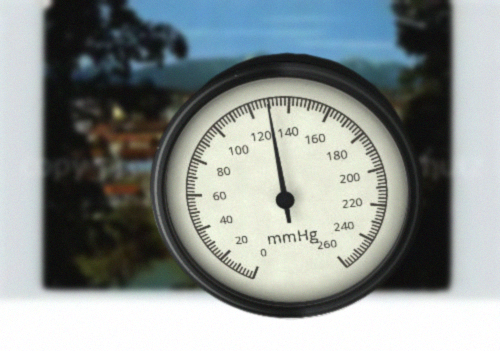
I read 130; mmHg
